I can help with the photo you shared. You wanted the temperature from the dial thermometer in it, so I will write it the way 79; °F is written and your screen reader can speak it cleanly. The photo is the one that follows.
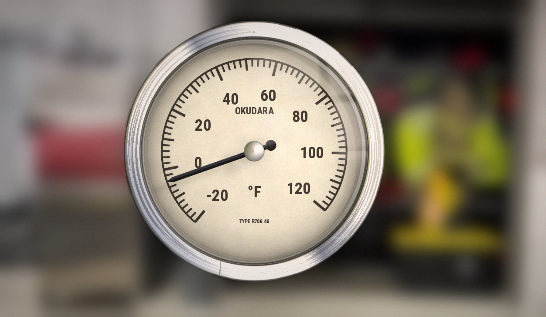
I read -4; °F
